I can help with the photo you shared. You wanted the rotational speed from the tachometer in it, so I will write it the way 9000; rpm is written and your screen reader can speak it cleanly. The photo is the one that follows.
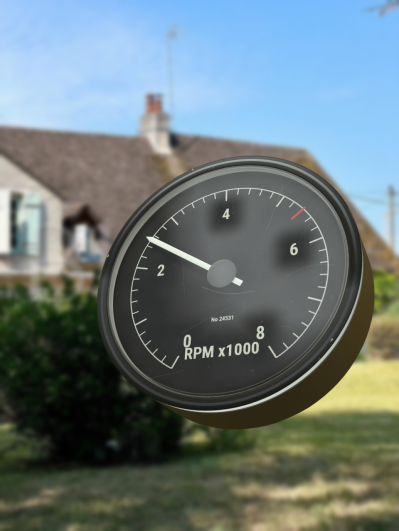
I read 2500; rpm
